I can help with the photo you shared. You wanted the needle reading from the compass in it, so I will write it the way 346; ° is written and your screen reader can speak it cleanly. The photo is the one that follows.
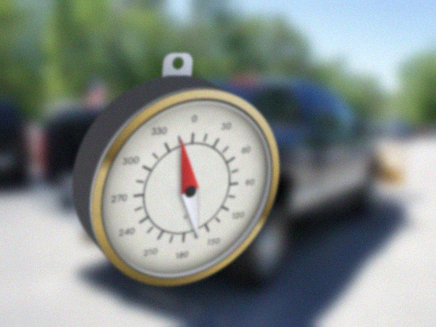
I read 345; °
